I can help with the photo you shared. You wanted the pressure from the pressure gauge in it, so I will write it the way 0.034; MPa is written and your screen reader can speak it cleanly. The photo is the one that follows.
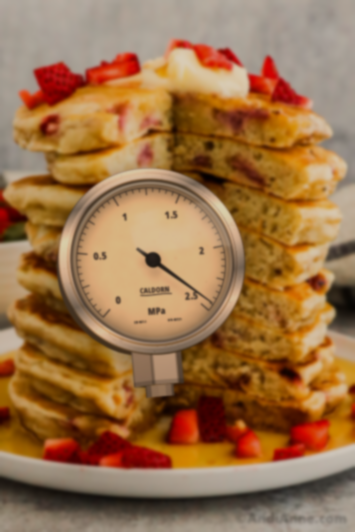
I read 2.45; MPa
